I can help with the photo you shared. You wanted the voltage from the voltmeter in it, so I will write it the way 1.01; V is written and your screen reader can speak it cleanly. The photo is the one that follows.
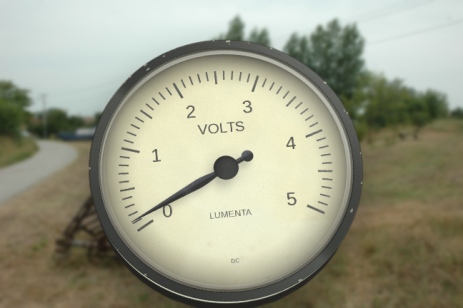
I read 0.1; V
